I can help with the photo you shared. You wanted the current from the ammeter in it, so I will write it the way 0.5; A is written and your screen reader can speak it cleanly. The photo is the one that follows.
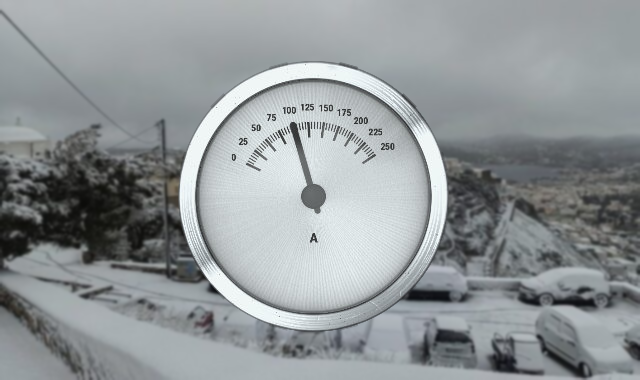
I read 100; A
